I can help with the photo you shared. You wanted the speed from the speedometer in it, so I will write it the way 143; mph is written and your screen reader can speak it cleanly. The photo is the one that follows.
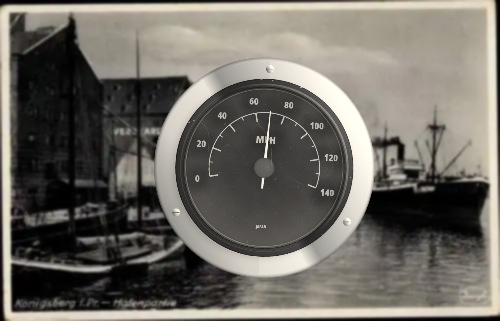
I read 70; mph
